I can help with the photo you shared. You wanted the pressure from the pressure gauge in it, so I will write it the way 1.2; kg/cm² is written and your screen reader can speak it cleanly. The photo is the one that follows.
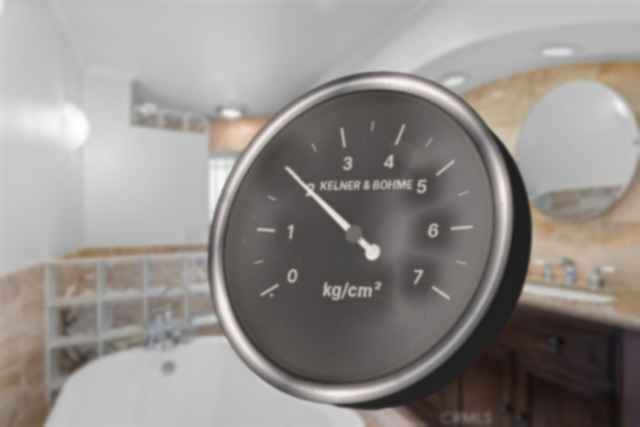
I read 2; kg/cm²
